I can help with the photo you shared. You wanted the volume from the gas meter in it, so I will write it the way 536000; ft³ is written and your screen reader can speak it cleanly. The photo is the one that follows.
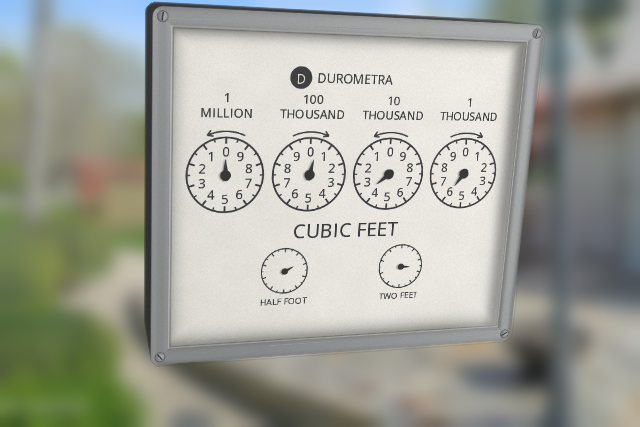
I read 3600; ft³
